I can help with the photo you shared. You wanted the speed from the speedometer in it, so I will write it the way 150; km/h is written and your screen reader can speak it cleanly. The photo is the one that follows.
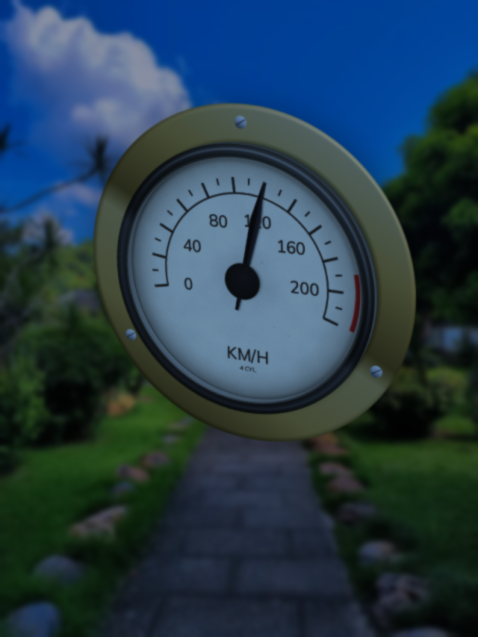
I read 120; km/h
